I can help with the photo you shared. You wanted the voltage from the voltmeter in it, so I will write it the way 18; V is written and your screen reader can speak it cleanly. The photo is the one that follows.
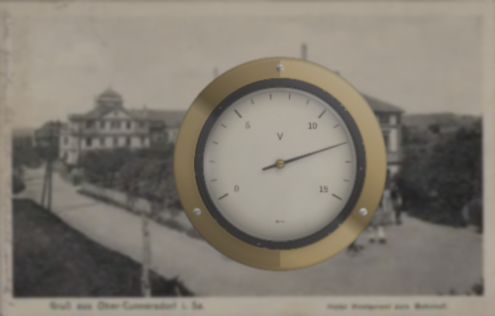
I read 12; V
